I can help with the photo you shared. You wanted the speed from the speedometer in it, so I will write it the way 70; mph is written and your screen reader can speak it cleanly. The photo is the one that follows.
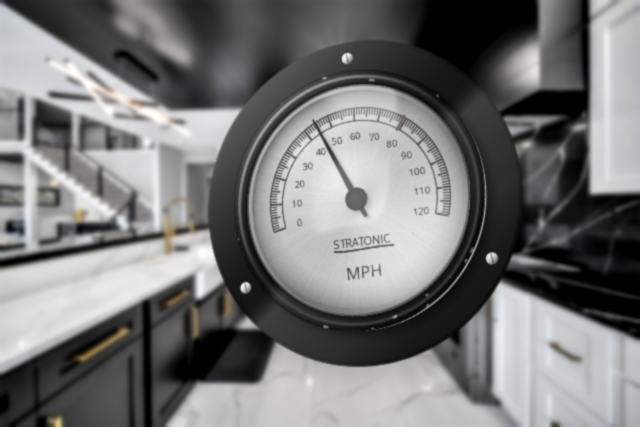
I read 45; mph
